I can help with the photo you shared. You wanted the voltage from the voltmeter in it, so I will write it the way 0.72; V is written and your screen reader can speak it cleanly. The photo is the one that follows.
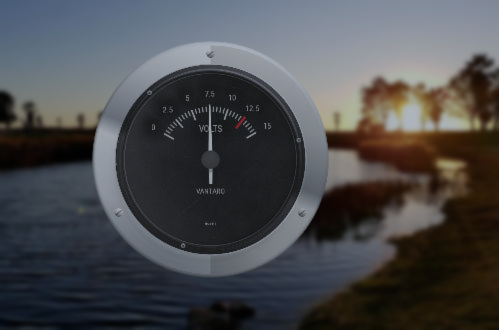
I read 7.5; V
